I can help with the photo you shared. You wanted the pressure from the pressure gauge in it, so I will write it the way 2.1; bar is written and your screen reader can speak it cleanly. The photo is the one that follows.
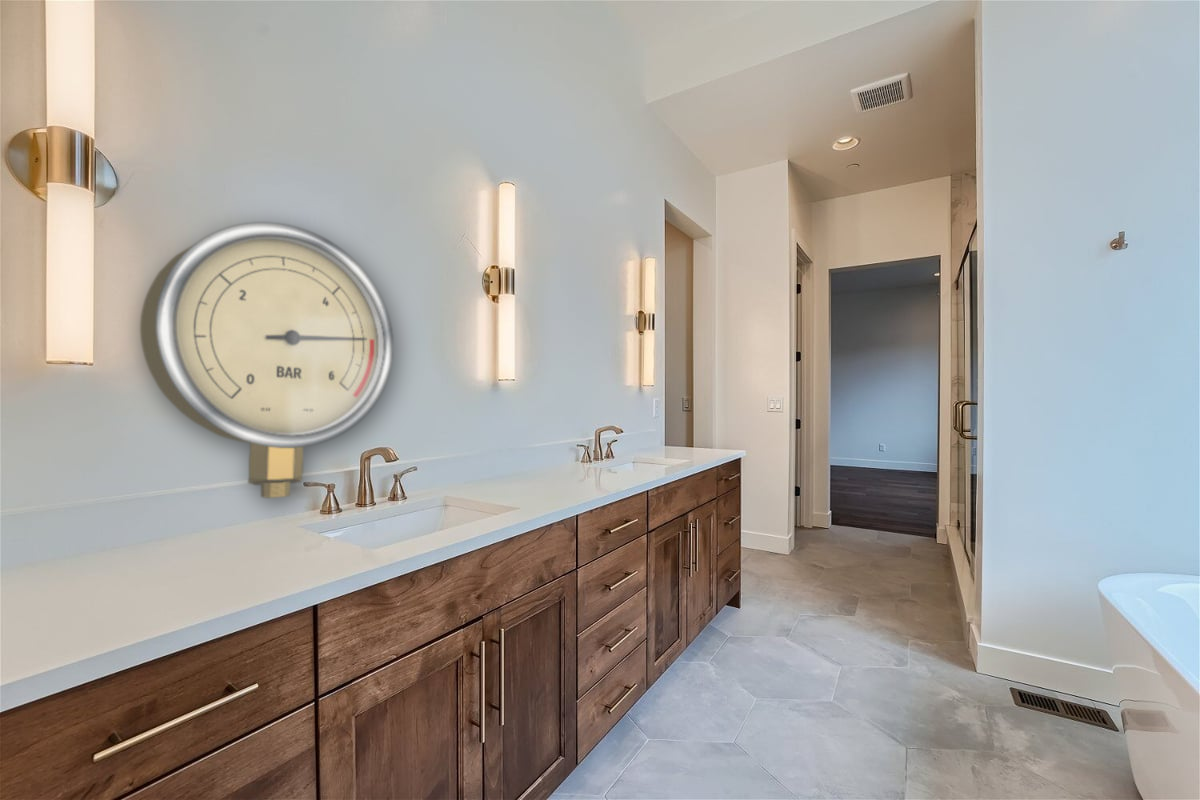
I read 5; bar
